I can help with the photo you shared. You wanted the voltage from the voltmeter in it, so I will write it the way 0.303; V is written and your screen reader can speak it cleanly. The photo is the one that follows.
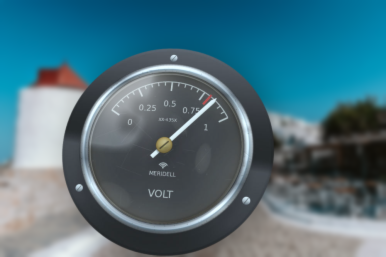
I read 0.85; V
